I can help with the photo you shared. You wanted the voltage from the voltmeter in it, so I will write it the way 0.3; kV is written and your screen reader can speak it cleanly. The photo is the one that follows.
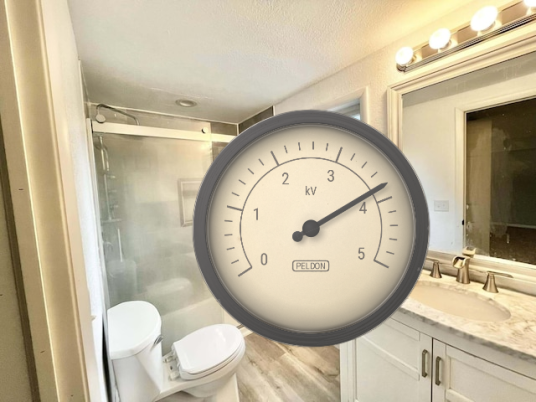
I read 3.8; kV
